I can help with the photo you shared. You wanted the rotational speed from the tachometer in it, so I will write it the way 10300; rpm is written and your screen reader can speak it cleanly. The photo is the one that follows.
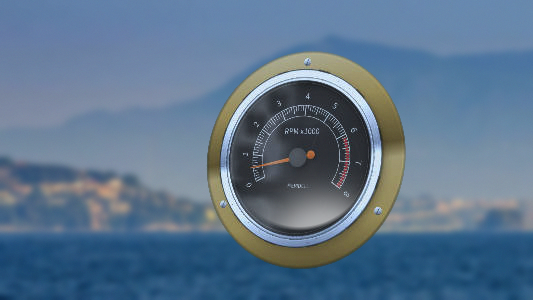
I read 500; rpm
